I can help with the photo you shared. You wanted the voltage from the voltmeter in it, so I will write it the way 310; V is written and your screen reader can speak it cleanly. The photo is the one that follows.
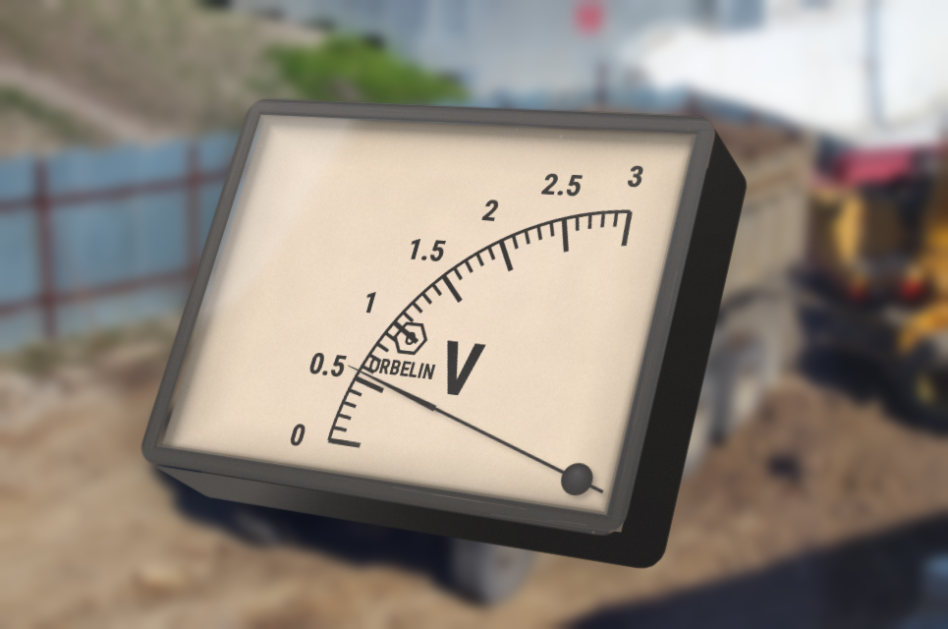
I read 0.55; V
